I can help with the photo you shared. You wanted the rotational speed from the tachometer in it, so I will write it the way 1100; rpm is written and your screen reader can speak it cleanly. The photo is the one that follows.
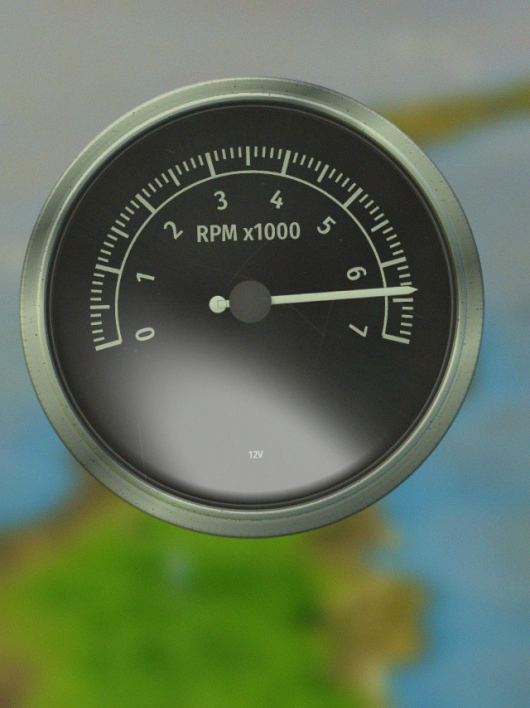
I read 6400; rpm
